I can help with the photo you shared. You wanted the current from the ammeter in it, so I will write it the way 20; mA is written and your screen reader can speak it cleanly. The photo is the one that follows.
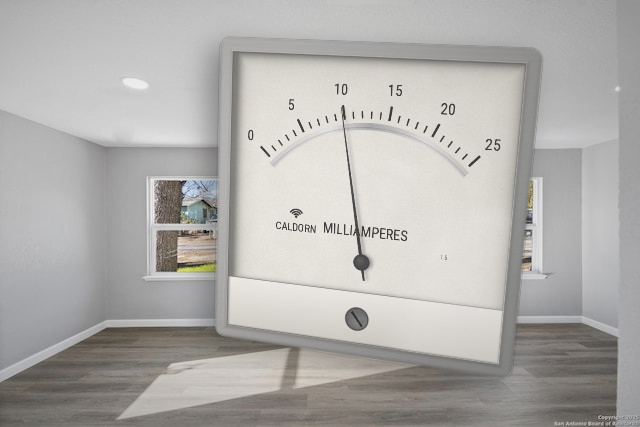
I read 10; mA
